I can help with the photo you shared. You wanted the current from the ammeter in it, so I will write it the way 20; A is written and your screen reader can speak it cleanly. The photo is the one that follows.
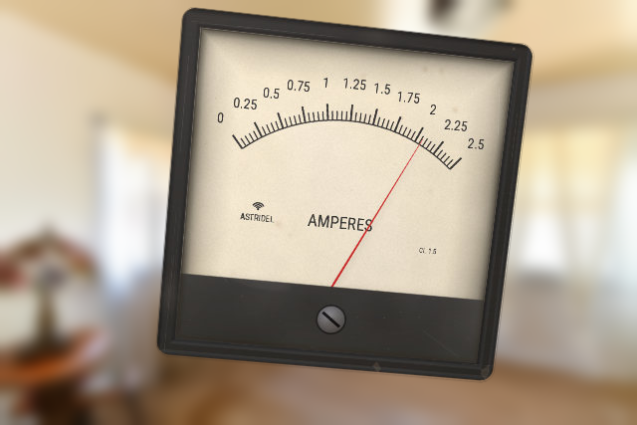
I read 2.05; A
